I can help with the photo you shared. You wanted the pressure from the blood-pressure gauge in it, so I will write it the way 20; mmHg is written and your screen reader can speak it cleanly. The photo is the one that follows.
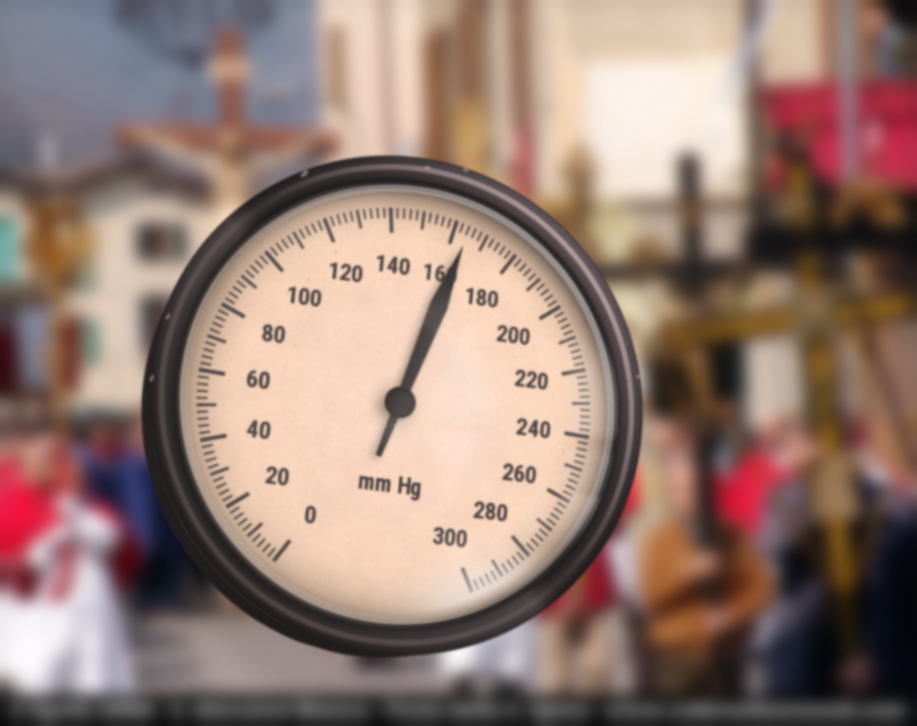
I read 164; mmHg
